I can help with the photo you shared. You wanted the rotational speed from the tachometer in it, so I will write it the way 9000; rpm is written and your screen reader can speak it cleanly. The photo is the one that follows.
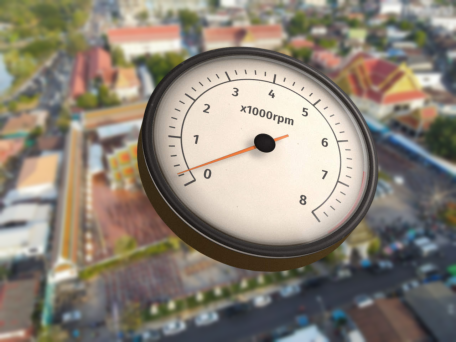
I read 200; rpm
